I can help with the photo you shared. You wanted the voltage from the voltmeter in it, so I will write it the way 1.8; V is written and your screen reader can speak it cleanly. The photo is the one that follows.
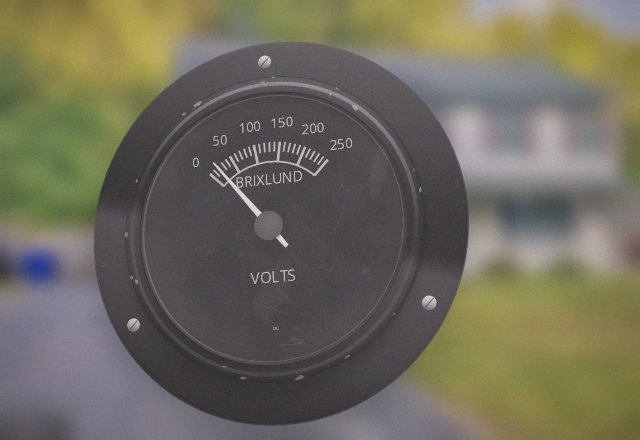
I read 20; V
